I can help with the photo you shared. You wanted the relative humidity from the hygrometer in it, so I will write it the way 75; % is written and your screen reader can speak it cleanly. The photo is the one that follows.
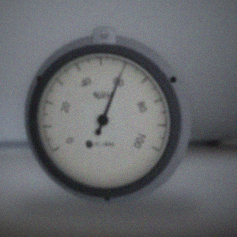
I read 60; %
